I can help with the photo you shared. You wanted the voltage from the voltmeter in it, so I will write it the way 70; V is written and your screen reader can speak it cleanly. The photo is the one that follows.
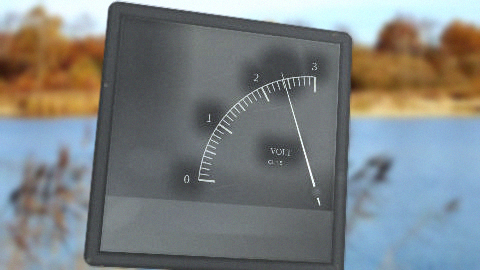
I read 2.4; V
